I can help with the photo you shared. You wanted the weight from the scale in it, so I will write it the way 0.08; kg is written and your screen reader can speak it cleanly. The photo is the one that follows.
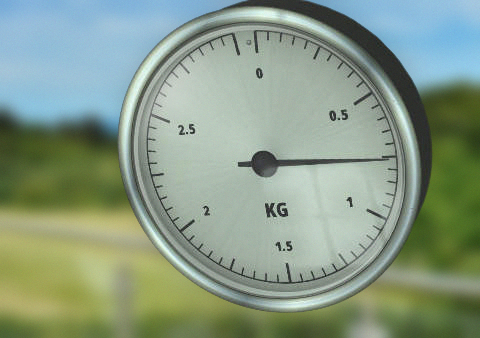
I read 0.75; kg
